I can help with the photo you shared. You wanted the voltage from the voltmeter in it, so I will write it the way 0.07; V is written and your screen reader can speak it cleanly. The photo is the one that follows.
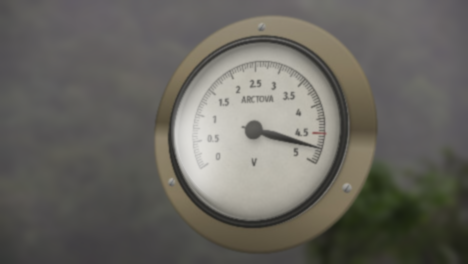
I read 4.75; V
